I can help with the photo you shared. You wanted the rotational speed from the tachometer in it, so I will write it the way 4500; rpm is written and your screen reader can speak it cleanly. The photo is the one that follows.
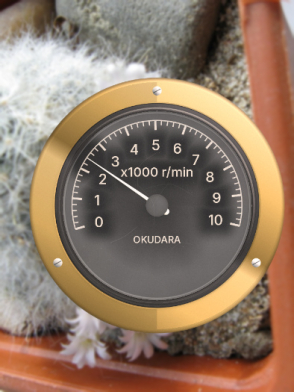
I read 2400; rpm
